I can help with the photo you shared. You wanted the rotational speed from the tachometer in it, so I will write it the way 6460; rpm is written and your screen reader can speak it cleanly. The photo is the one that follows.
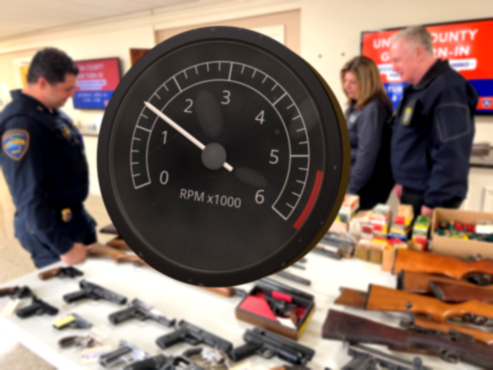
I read 1400; rpm
